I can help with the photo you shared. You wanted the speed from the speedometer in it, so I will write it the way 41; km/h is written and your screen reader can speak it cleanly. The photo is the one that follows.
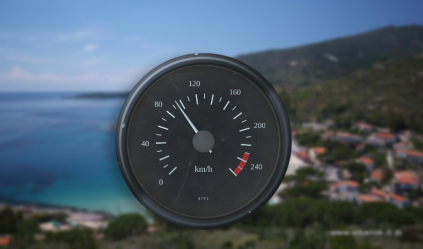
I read 95; km/h
